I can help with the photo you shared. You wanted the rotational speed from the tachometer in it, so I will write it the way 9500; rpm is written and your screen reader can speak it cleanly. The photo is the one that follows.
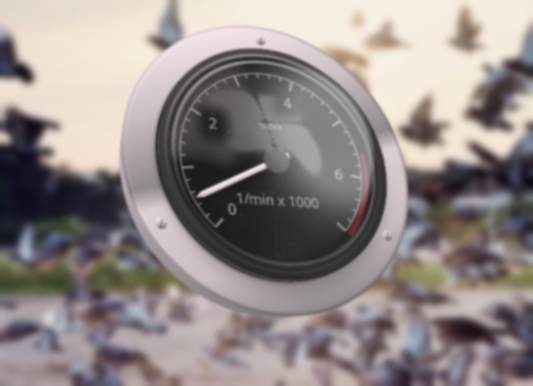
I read 500; rpm
